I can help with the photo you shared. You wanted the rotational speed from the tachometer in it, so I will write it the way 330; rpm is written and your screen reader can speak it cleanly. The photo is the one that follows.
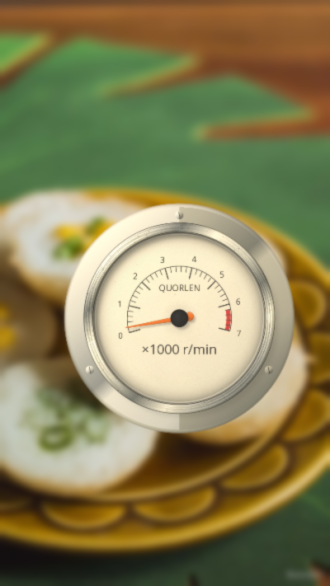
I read 200; rpm
